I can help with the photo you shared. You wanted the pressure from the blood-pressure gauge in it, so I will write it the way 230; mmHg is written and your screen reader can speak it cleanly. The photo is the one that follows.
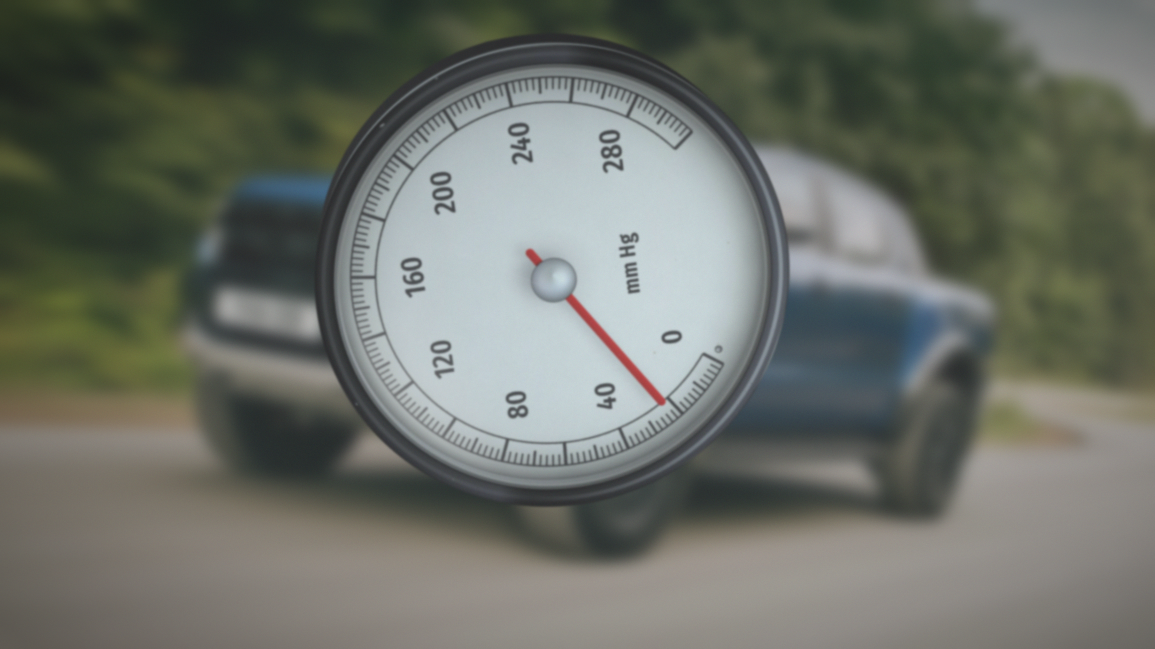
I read 22; mmHg
